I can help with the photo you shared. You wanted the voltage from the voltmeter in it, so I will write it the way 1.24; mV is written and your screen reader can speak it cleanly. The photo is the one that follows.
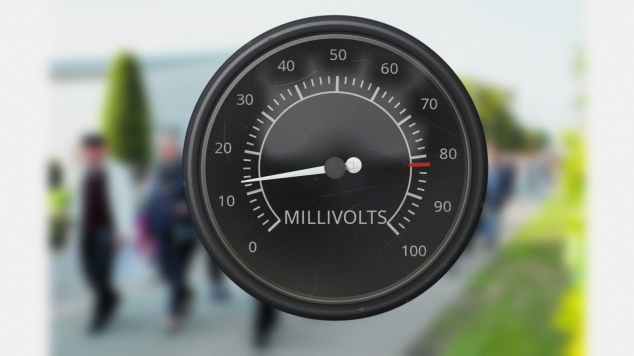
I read 13; mV
